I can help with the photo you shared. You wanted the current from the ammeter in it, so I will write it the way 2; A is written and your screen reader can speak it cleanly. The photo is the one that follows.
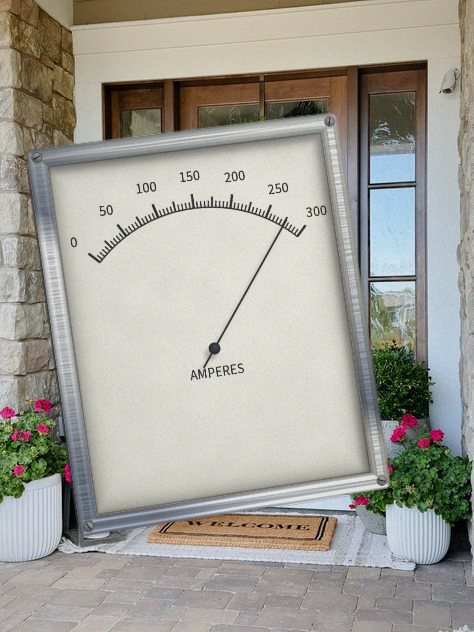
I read 275; A
